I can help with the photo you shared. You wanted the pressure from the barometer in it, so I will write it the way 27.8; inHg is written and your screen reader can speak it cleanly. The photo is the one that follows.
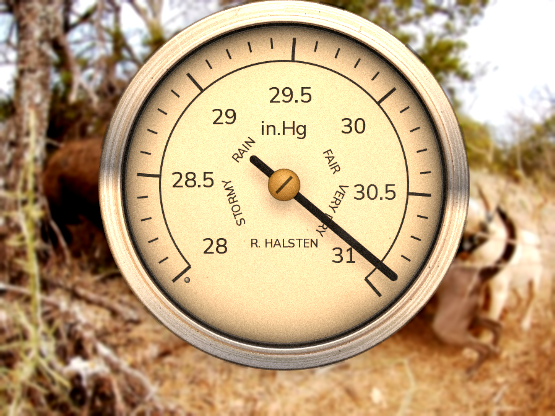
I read 30.9; inHg
